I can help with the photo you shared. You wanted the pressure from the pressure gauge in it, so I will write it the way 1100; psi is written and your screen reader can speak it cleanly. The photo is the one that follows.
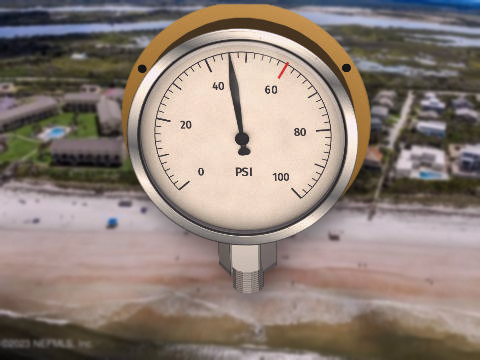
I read 46; psi
